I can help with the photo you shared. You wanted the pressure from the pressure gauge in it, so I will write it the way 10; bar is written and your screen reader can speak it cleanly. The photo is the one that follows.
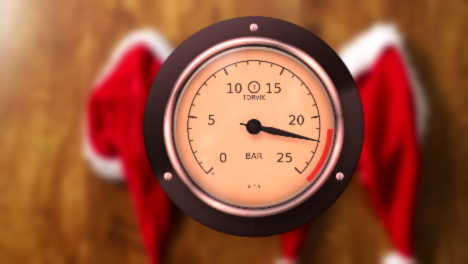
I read 22; bar
